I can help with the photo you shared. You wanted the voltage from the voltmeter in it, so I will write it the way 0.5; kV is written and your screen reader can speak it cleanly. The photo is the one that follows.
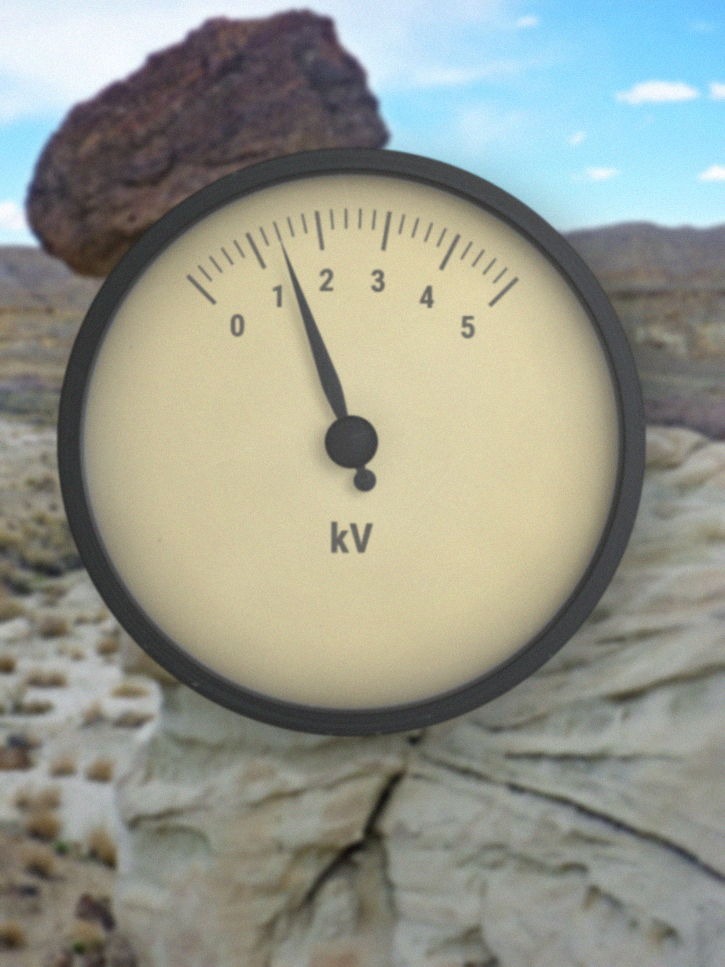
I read 1.4; kV
